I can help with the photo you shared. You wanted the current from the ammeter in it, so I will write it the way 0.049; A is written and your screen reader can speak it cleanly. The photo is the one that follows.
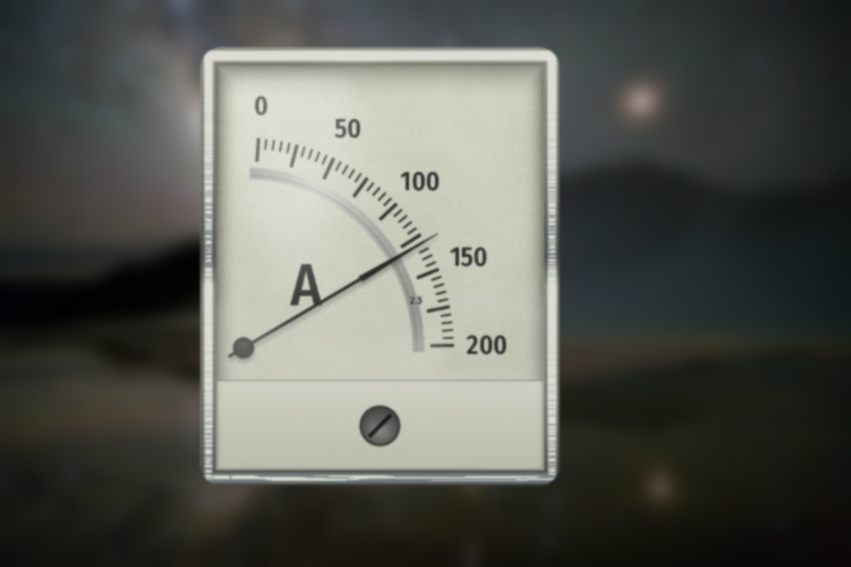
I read 130; A
